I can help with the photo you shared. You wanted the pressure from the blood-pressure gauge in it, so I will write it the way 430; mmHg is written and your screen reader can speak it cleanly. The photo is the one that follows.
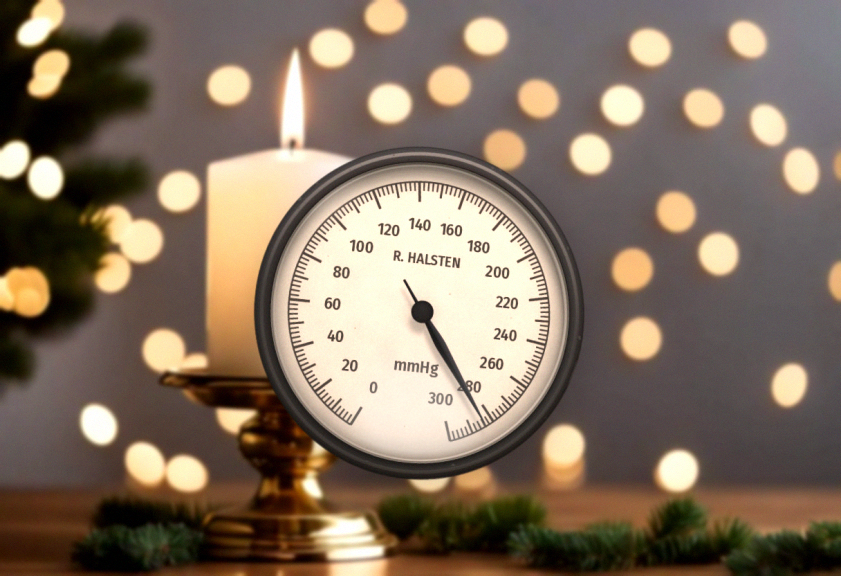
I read 284; mmHg
